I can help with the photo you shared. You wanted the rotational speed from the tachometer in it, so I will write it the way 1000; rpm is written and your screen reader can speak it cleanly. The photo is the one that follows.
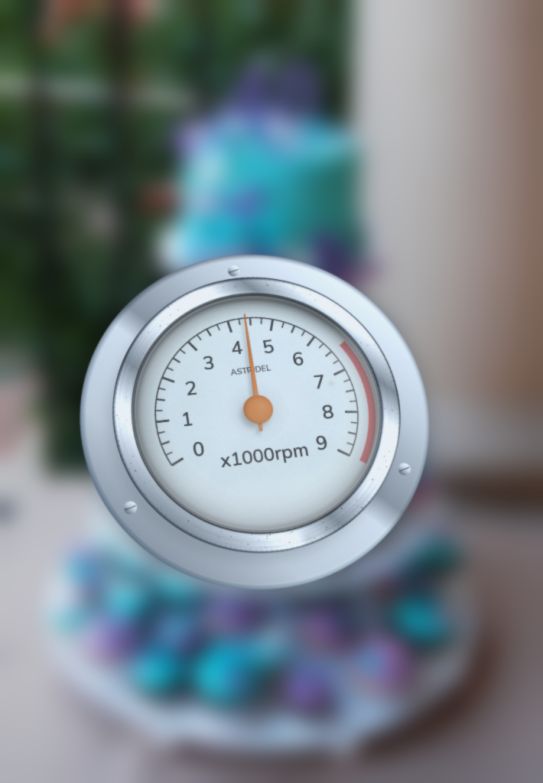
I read 4375; rpm
